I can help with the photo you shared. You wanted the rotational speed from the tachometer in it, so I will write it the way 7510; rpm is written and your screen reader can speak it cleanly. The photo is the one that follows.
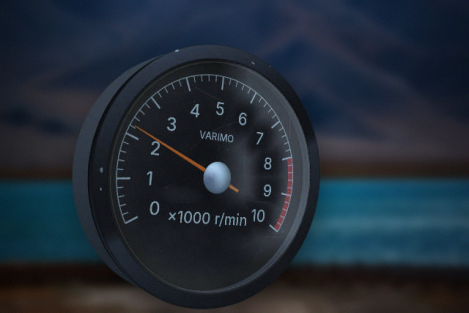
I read 2200; rpm
